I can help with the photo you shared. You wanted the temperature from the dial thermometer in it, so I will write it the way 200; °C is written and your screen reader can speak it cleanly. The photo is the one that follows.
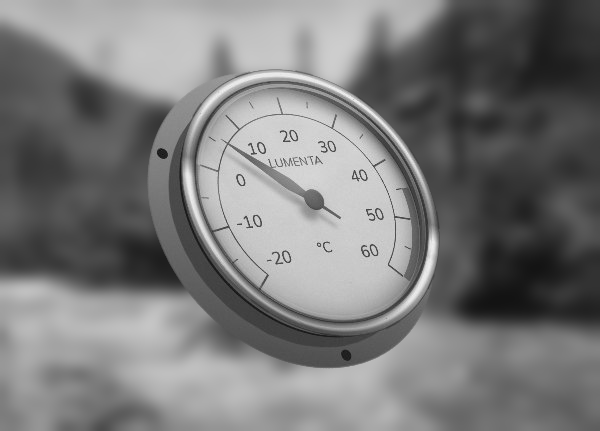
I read 5; °C
